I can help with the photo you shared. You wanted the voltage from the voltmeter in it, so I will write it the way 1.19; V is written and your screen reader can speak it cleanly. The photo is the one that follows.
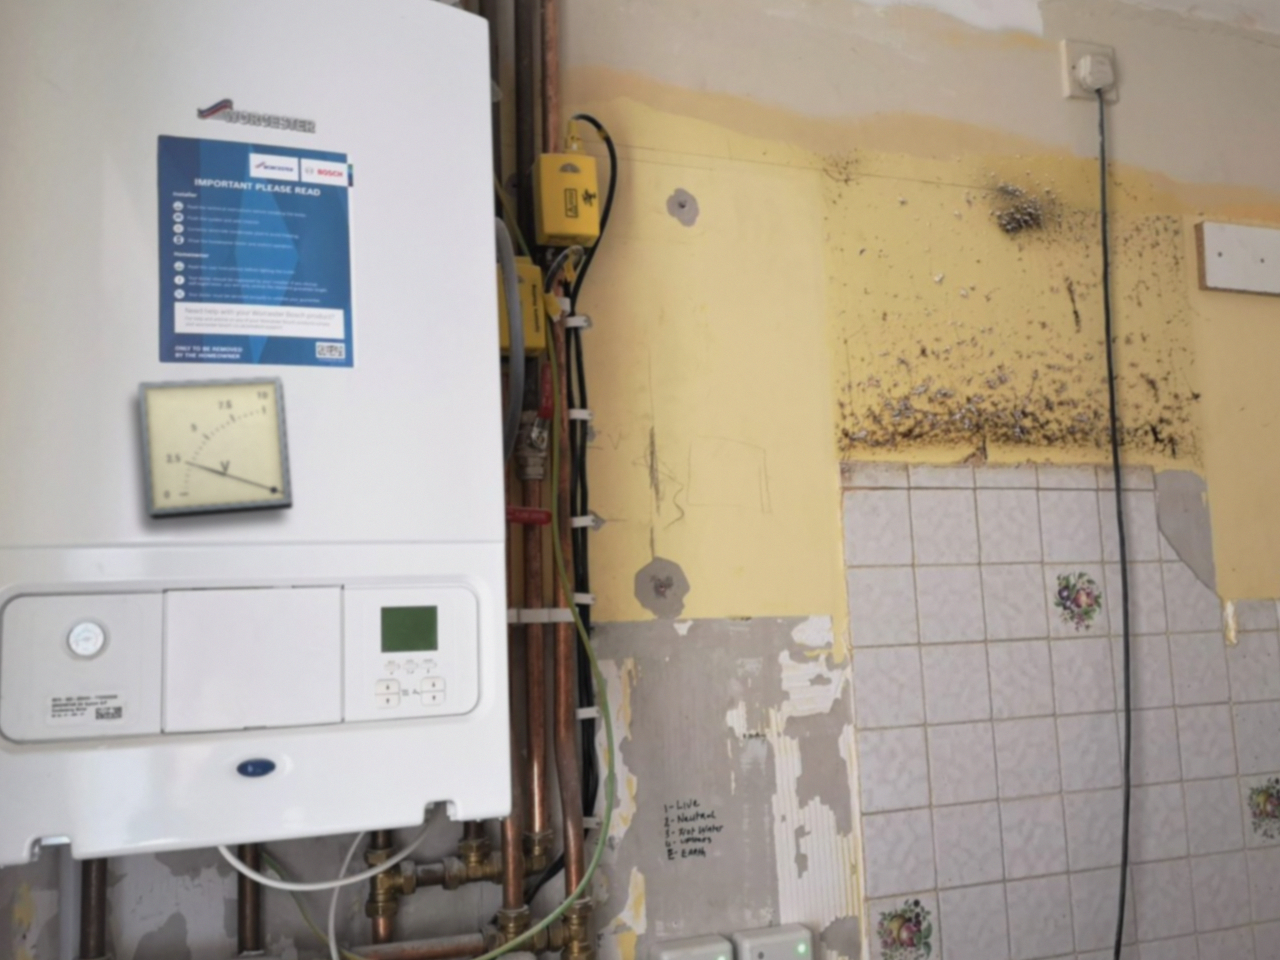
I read 2.5; V
